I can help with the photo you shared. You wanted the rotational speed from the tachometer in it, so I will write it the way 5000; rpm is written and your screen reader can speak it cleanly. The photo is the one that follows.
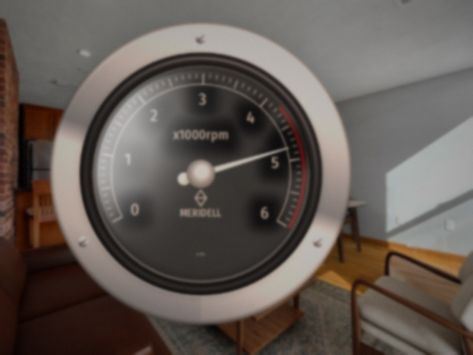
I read 4800; rpm
